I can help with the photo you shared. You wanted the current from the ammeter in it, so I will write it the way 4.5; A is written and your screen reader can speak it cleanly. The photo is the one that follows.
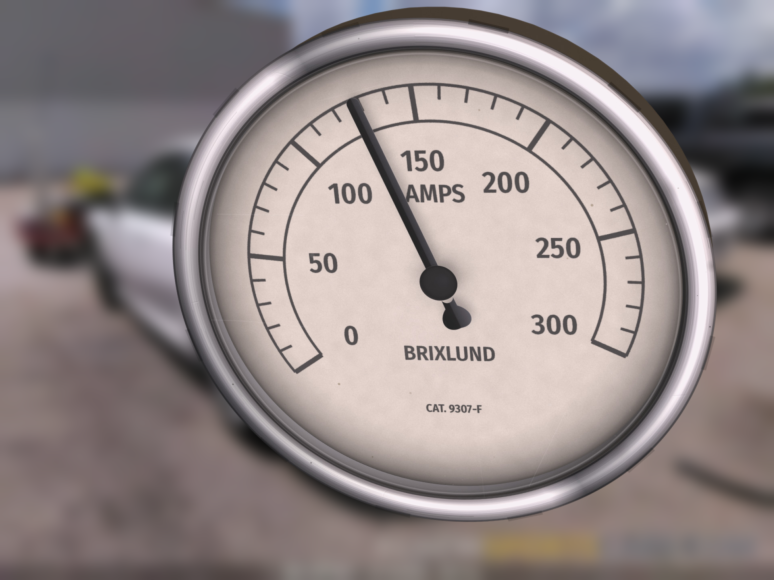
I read 130; A
